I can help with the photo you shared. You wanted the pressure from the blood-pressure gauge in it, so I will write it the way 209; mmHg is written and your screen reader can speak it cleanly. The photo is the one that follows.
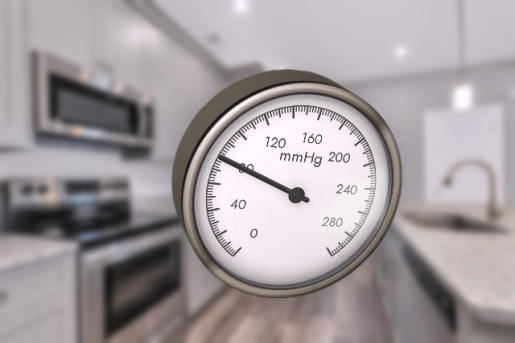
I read 80; mmHg
